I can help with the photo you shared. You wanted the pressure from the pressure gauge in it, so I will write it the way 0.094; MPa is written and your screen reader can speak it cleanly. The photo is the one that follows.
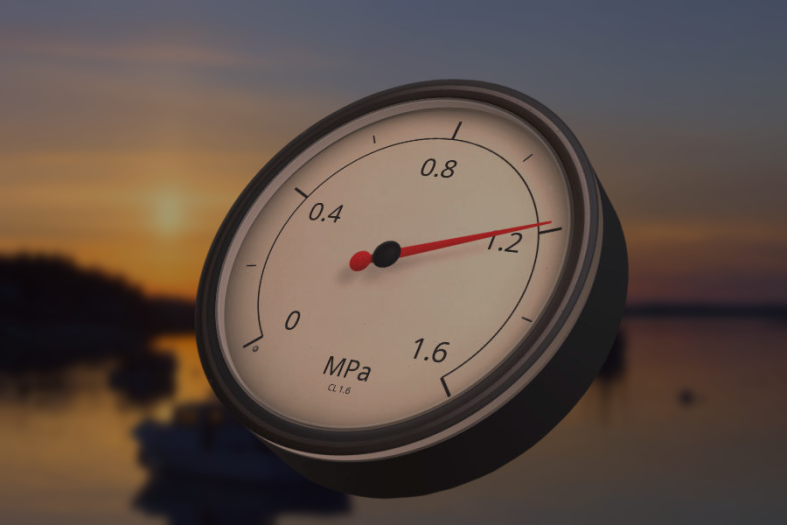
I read 1.2; MPa
